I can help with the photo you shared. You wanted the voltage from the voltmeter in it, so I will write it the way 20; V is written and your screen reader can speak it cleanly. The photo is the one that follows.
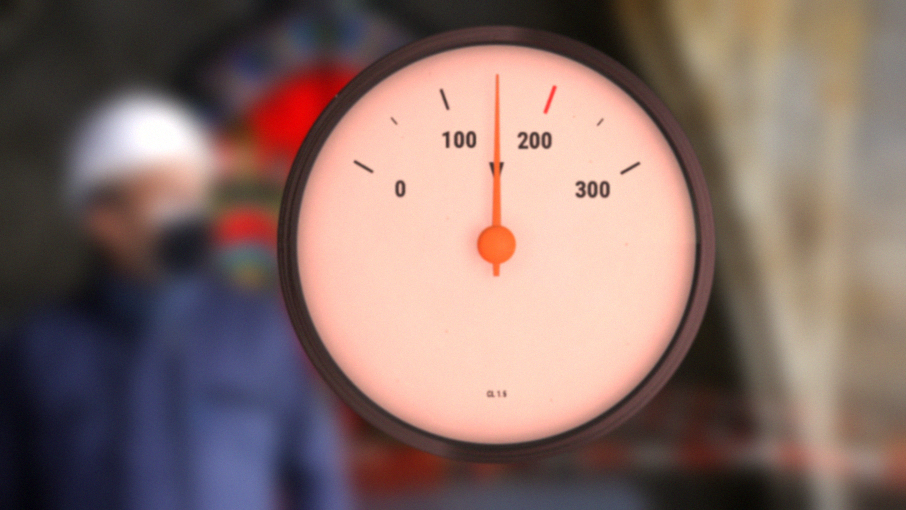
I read 150; V
